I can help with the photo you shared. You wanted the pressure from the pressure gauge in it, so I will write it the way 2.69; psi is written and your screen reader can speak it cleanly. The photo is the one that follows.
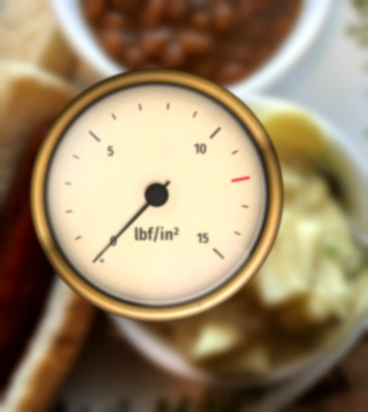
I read 0; psi
